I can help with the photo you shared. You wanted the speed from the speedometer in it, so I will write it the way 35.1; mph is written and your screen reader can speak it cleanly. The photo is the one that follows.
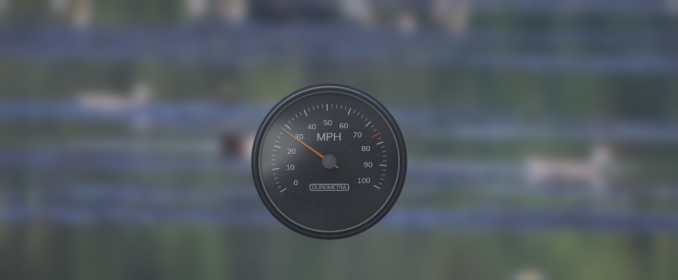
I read 28; mph
